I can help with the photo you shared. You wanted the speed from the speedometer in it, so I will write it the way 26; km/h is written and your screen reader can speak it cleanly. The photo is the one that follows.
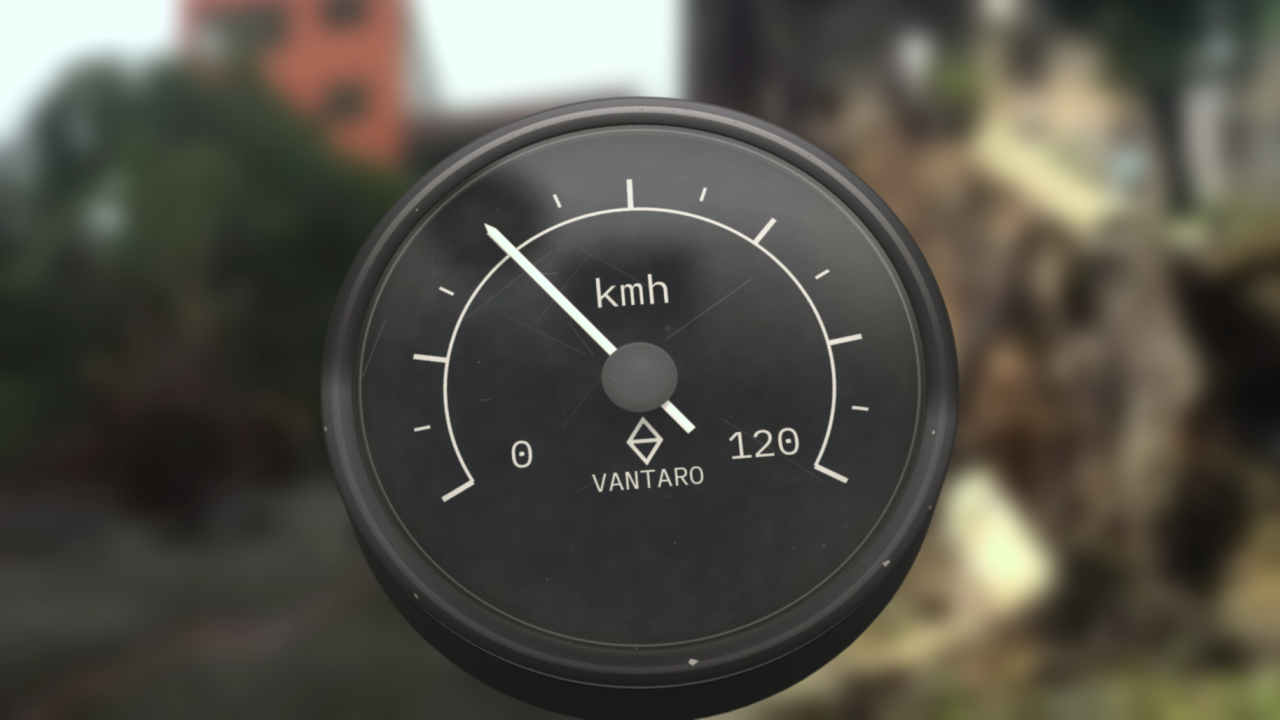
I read 40; km/h
